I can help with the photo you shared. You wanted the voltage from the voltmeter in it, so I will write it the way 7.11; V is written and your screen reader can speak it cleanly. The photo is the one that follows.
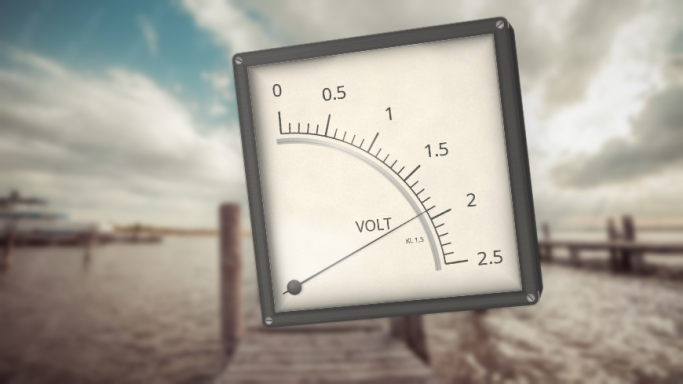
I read 1.9; V
